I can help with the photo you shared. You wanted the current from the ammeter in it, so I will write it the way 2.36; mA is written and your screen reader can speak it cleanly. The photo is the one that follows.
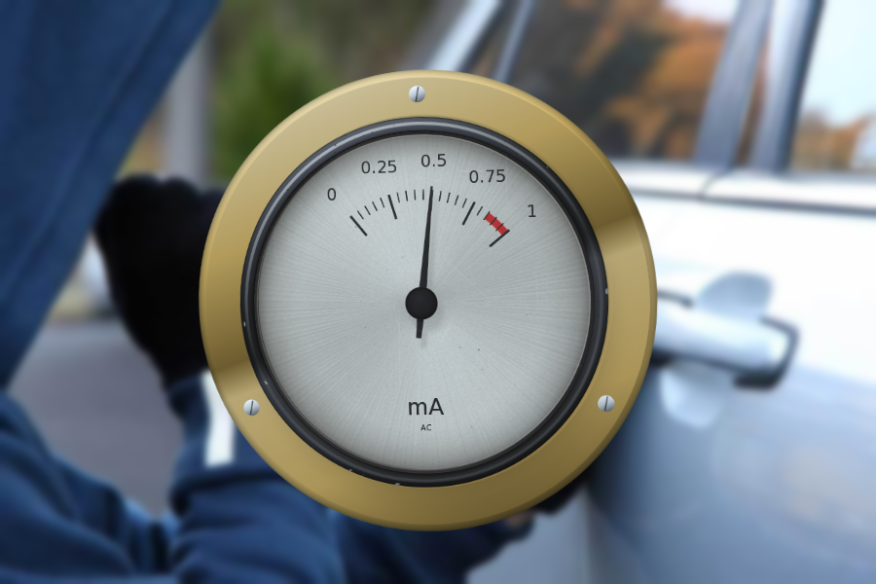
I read 0.5; mA
